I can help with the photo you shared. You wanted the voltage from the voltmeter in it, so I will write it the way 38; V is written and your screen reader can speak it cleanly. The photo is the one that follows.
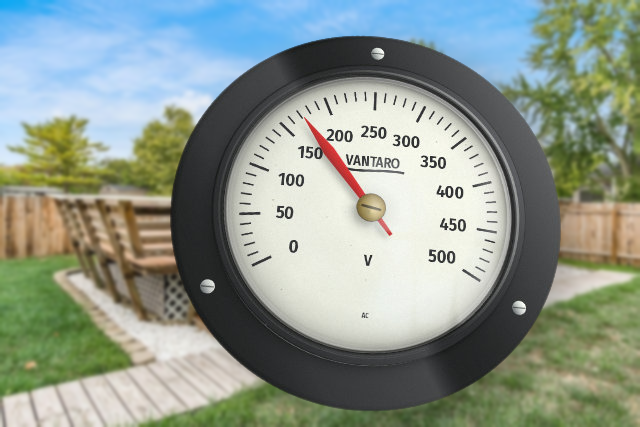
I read 170; V
